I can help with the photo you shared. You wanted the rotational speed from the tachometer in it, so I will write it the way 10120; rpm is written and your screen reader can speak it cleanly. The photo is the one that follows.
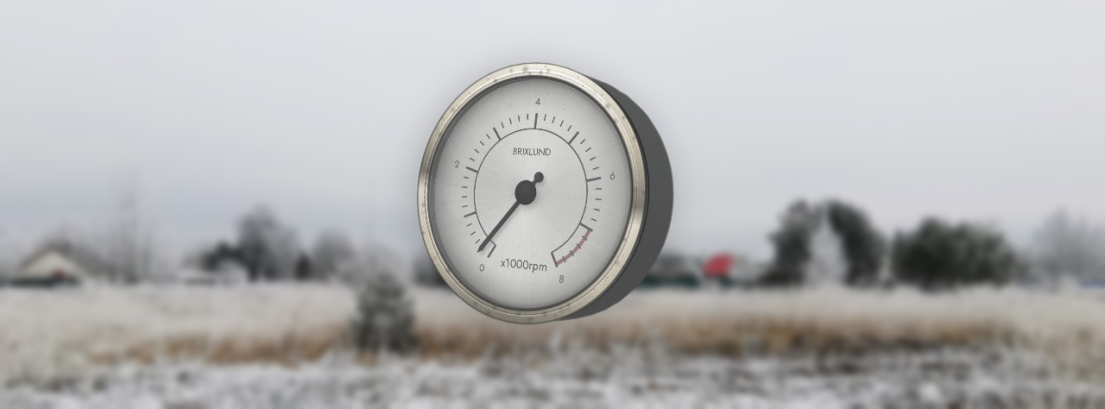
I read 200; rpm
